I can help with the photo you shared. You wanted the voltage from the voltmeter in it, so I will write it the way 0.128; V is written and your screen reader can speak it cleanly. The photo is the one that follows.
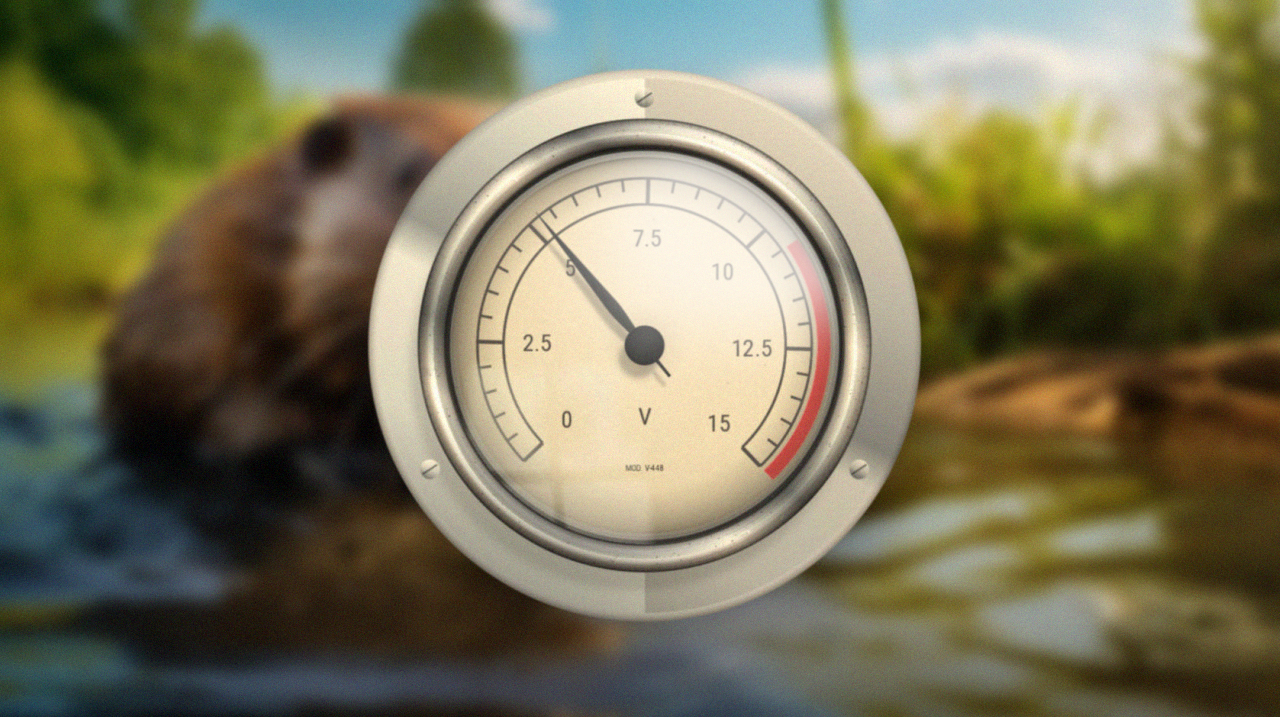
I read 5.25; V
